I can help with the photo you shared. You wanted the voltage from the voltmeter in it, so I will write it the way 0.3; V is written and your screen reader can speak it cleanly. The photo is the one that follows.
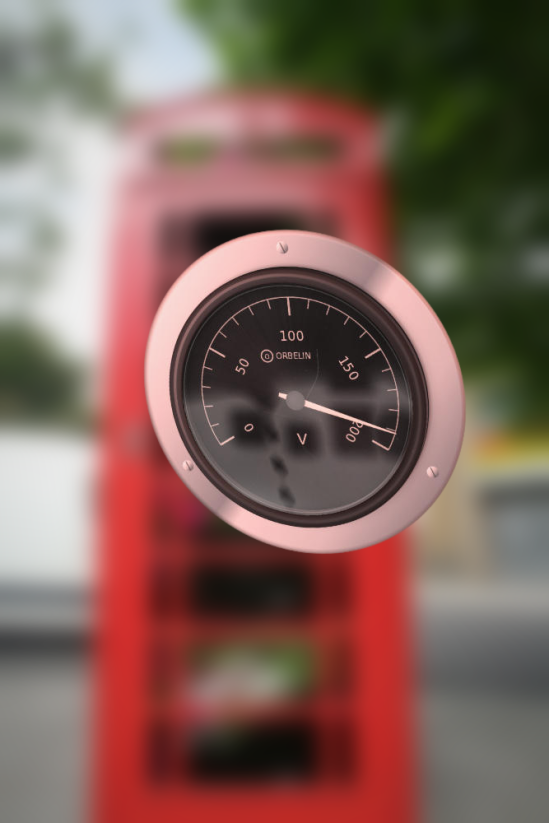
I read 190; V
